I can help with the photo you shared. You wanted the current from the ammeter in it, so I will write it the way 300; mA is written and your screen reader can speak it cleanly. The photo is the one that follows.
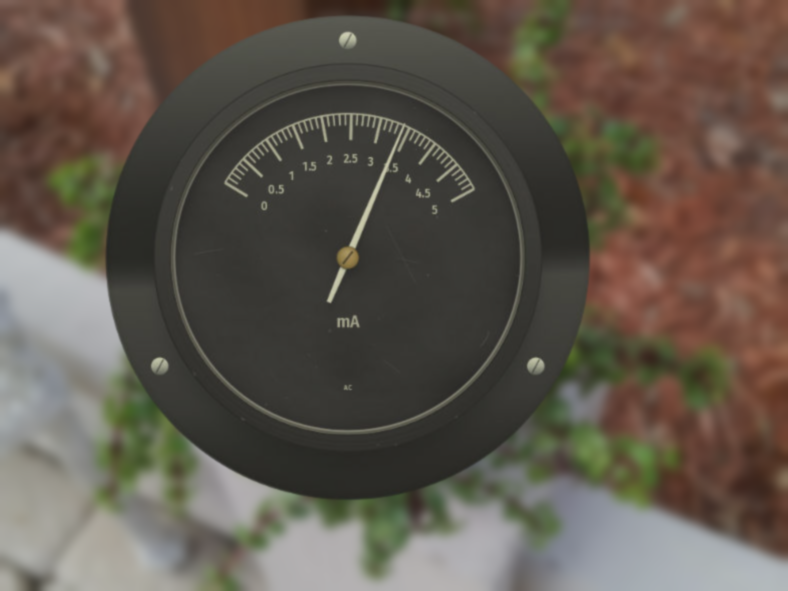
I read 3.4; mA
